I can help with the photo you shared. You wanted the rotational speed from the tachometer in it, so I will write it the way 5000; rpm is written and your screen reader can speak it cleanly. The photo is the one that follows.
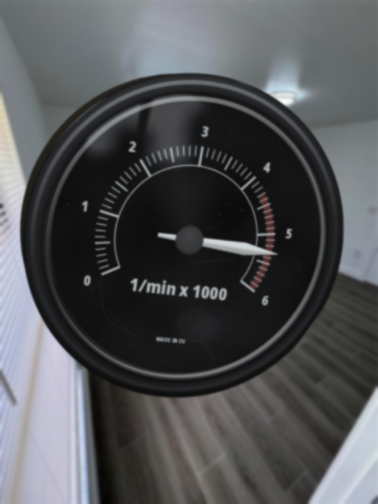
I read 5300; rpm
